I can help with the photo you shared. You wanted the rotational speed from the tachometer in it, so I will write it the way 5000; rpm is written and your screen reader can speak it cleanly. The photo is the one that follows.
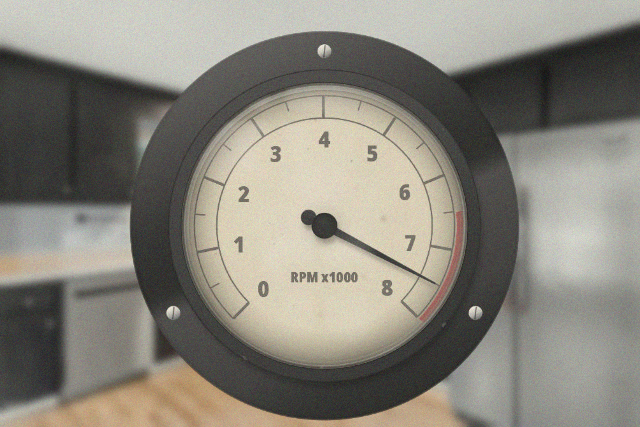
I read 7500; rpm
